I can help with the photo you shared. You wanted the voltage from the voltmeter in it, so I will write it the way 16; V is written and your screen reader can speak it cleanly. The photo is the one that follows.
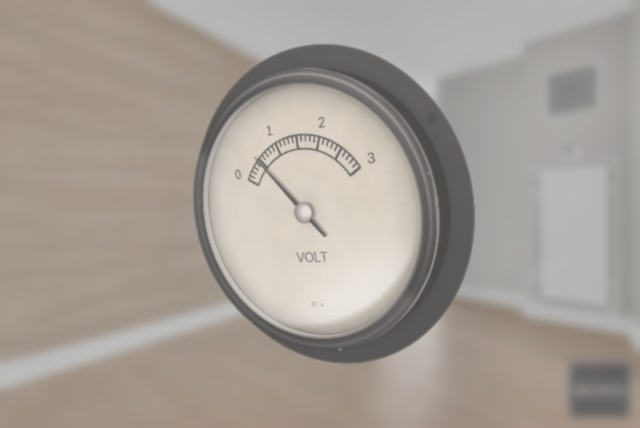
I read 0.5; V
